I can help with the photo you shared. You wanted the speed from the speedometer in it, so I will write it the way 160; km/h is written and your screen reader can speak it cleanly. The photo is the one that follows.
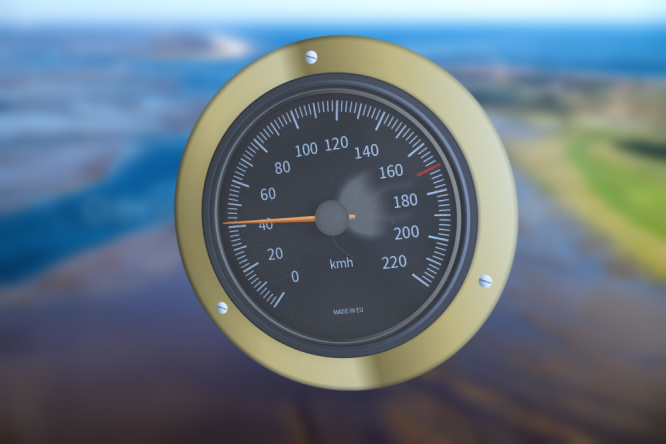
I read 42; km/h
